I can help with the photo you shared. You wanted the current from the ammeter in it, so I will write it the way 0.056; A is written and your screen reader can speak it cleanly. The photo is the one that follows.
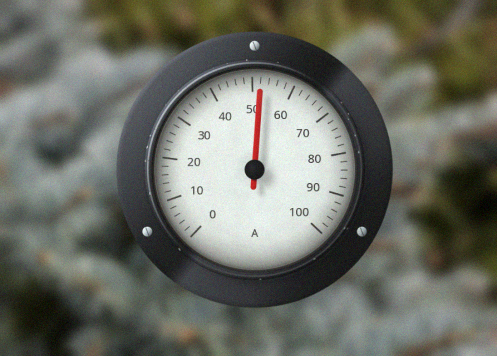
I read 52; A
